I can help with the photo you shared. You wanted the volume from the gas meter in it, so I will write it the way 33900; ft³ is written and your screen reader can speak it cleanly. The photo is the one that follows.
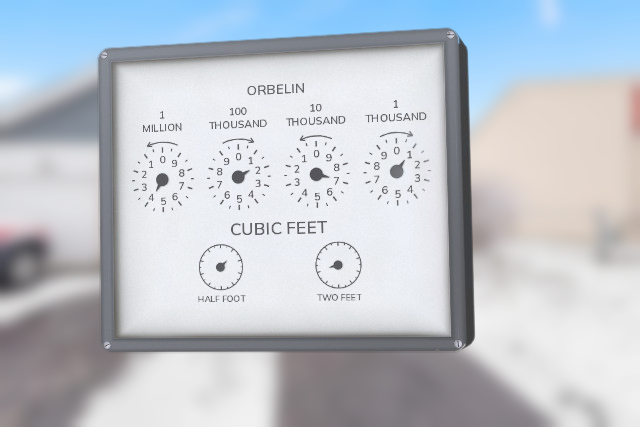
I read 417100; ft³
